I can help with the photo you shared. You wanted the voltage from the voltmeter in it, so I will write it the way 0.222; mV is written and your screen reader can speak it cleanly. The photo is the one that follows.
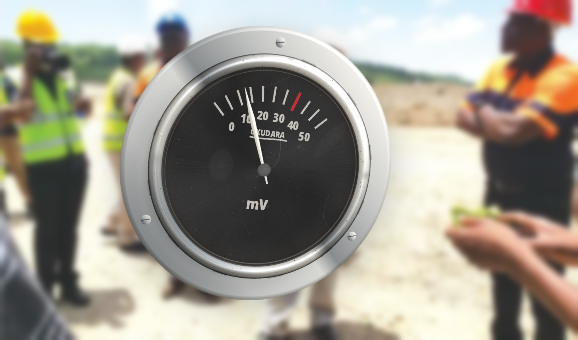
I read 12.5; mV
